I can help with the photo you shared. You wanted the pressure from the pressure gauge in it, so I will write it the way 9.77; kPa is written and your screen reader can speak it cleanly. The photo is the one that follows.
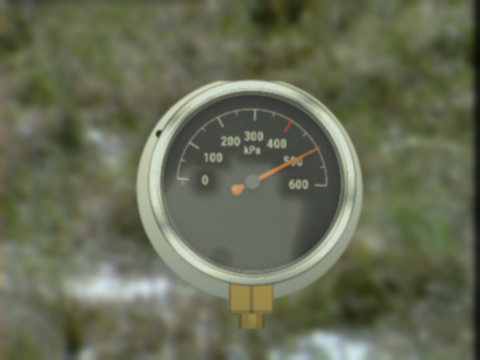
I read 500; kPa
